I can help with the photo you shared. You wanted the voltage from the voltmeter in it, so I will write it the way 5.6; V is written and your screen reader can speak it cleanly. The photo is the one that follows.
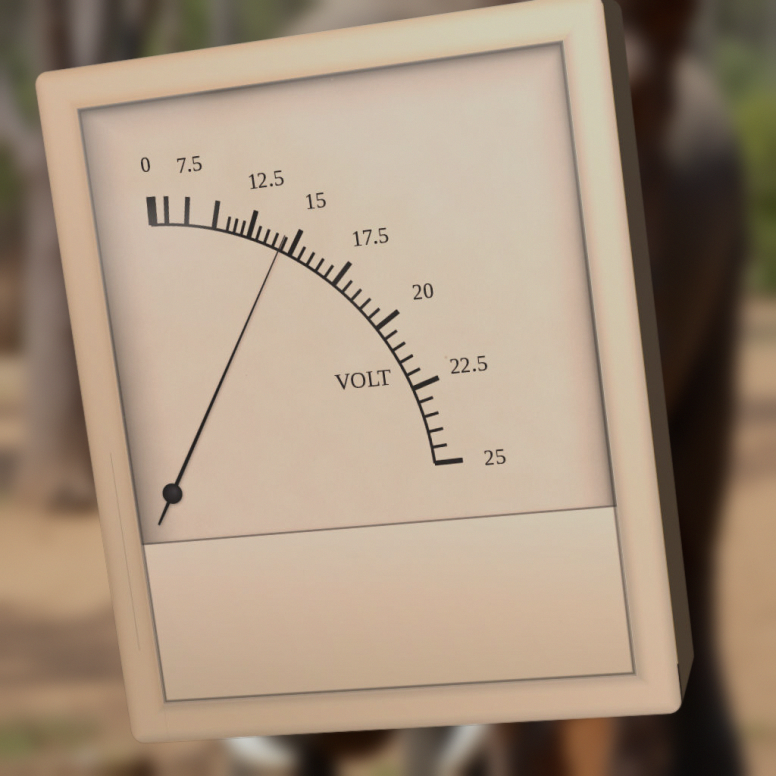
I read 14.5; V
